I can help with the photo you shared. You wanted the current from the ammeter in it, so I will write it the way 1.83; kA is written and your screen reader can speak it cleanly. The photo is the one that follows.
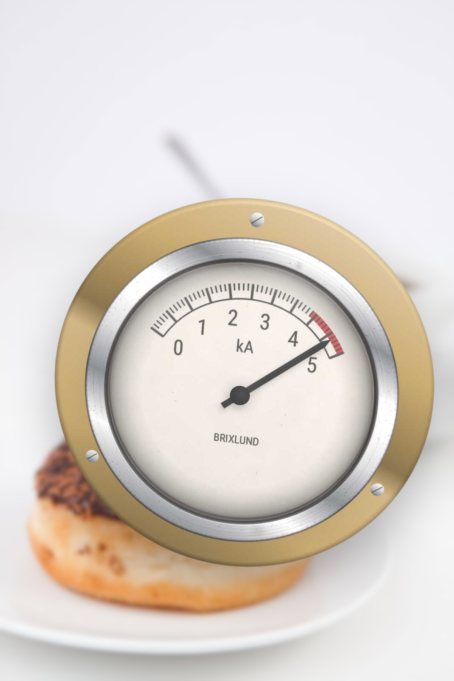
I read 4.6; kA
